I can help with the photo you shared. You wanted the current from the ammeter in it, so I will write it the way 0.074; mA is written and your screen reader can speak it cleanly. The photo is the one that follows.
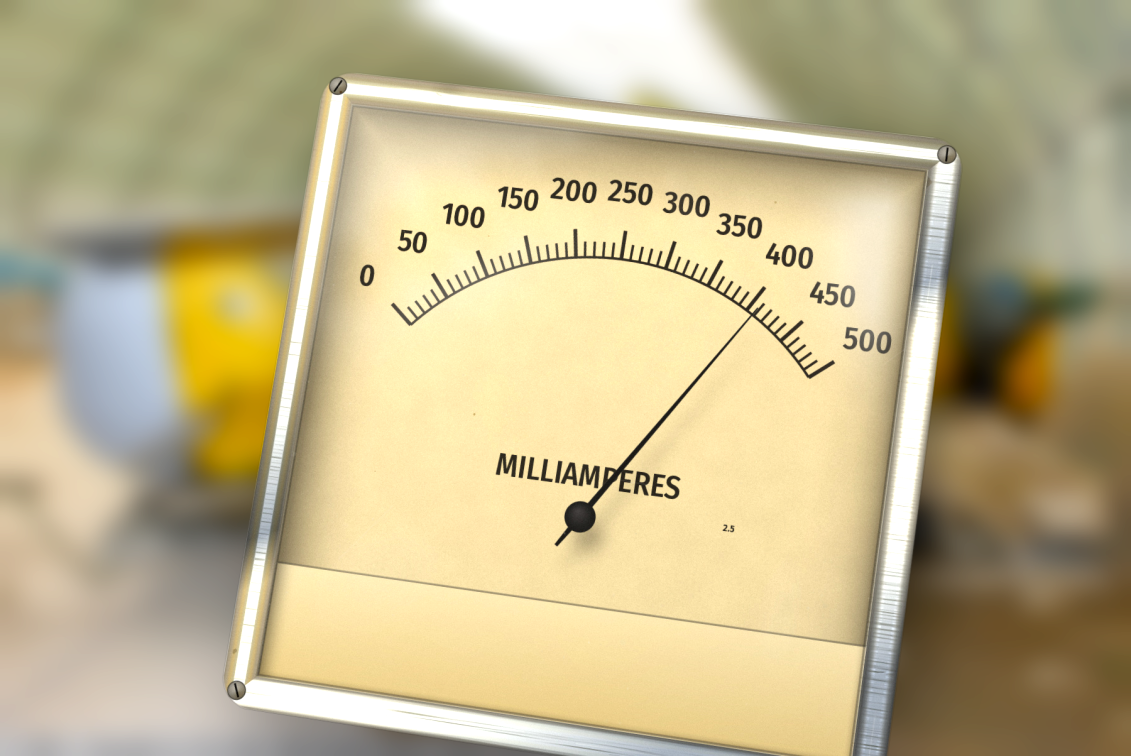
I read 410; mA
